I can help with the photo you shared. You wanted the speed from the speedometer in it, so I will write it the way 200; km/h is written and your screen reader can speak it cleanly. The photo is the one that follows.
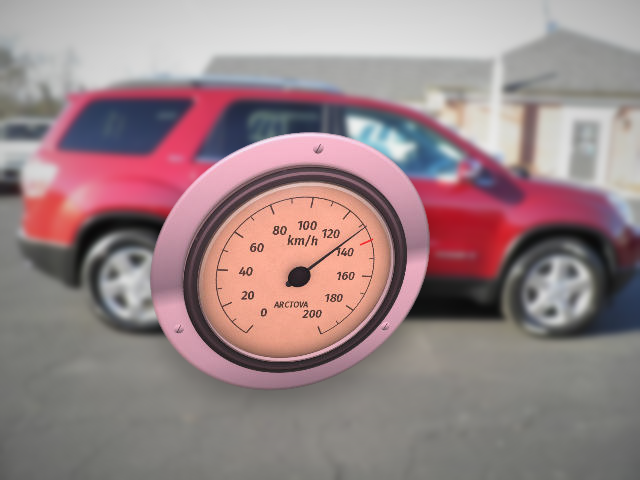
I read 130; km/h
